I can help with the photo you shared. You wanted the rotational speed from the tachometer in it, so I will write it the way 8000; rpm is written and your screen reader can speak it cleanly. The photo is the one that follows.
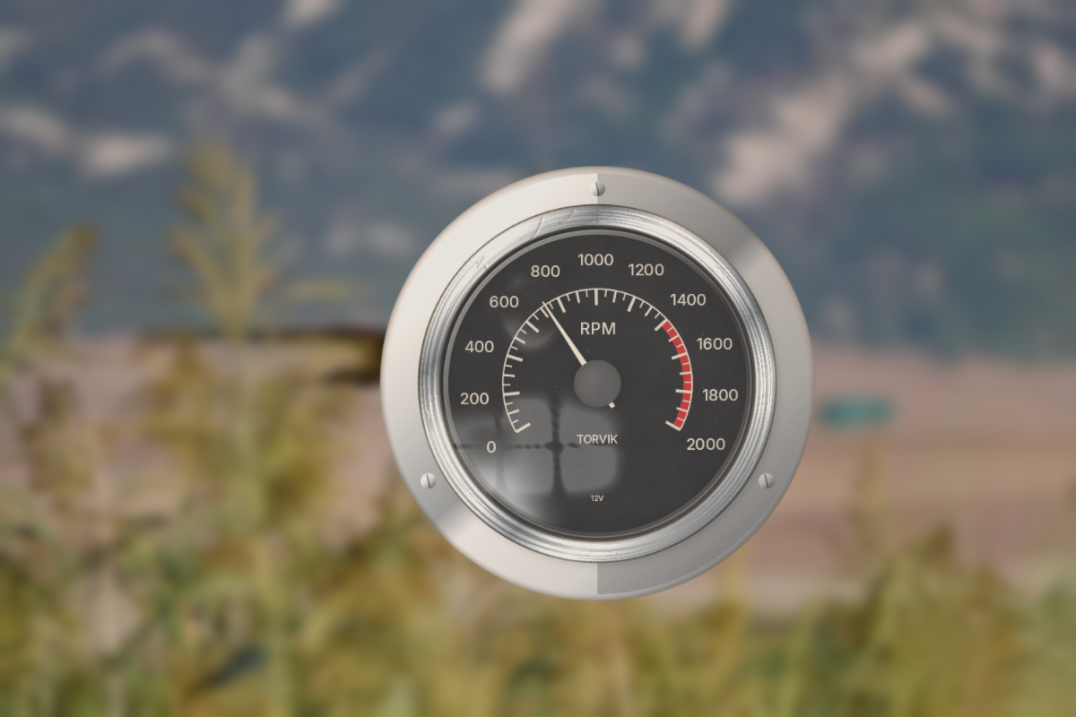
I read 725; rpm
